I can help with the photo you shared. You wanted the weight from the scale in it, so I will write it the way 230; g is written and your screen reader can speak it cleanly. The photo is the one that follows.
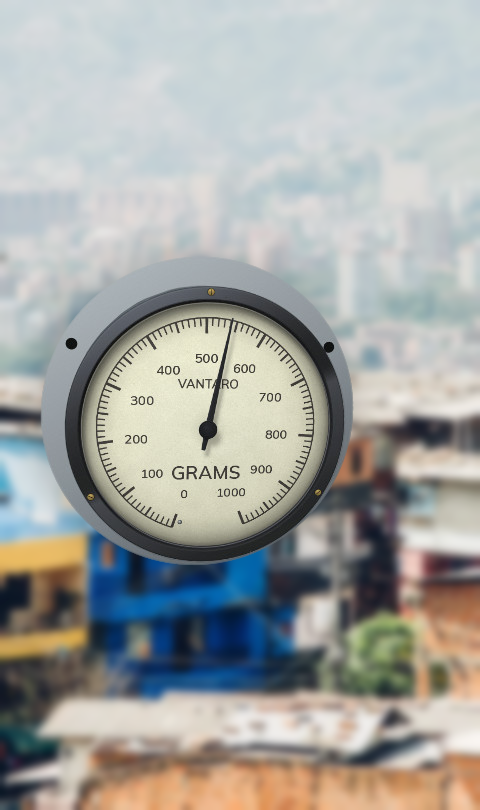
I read 540; g
